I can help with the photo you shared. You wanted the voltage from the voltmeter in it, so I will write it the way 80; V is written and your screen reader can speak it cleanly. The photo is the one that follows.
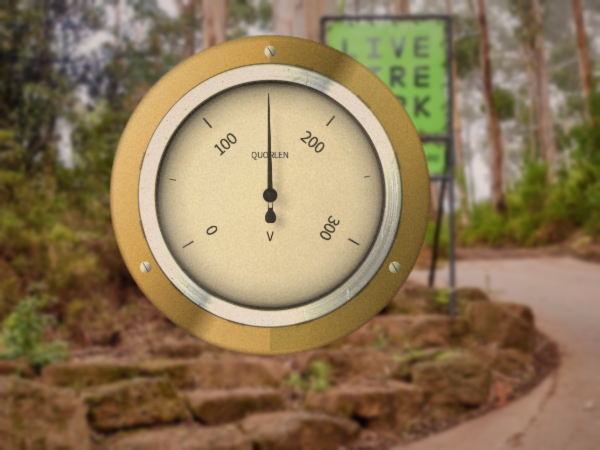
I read 150; V
